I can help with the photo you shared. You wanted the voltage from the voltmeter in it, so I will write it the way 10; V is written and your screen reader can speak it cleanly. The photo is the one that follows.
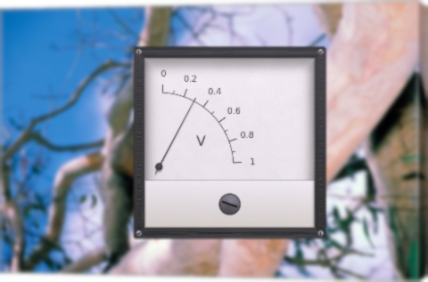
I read 0.3; V
